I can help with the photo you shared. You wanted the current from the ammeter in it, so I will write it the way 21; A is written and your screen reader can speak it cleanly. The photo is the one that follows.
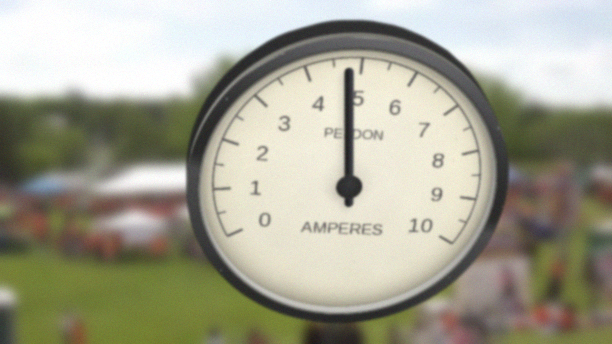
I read 4.75; A
